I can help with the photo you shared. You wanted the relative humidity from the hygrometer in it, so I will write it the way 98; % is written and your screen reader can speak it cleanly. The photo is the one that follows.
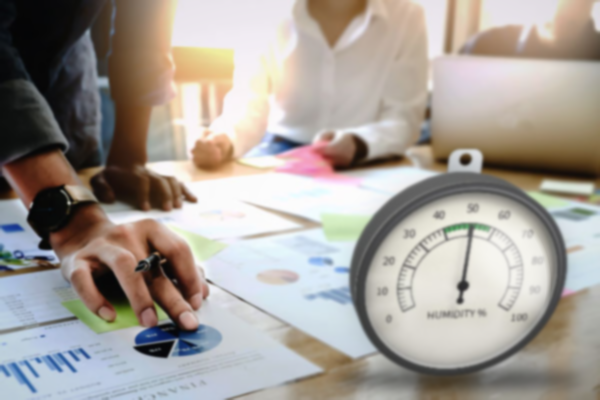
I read 50; %
